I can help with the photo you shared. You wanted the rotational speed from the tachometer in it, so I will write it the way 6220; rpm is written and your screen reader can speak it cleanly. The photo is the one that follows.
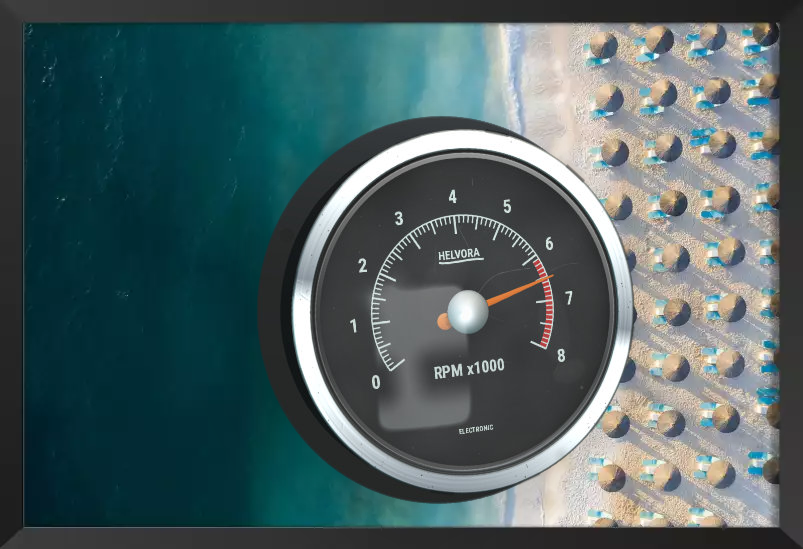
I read 6500; rpm
